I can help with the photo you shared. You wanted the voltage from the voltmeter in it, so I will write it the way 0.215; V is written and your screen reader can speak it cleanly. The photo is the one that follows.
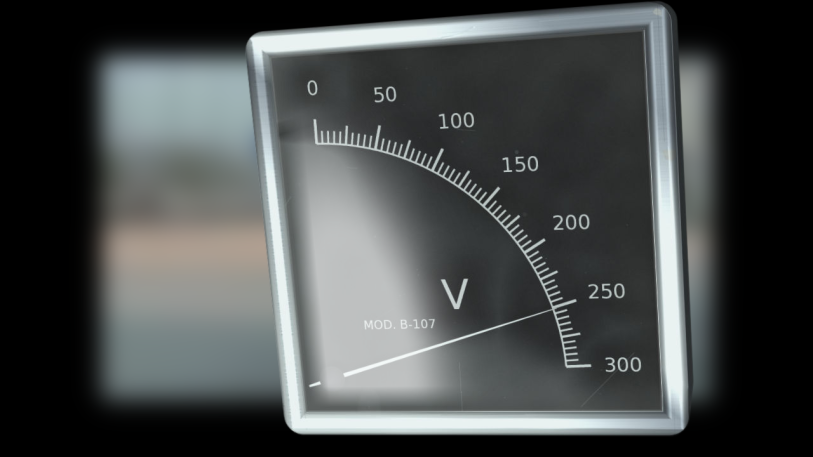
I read 250; V
